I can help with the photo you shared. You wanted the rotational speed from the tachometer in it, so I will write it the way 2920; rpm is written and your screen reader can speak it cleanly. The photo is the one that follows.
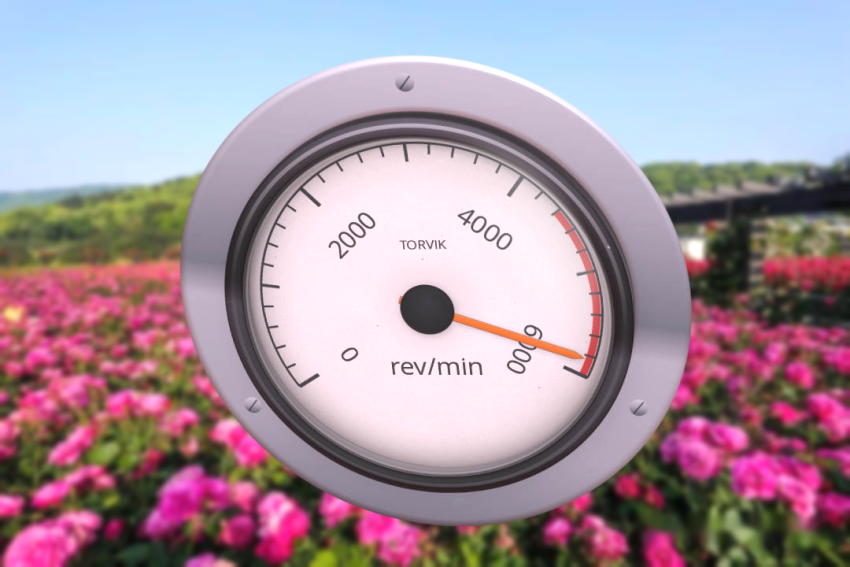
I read 5800; rpm
